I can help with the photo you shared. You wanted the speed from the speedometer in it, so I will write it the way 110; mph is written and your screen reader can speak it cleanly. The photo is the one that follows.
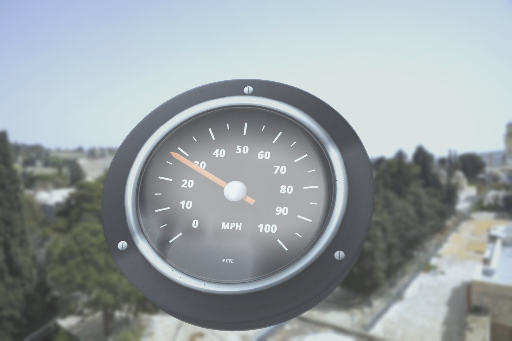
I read 27.5; mph
